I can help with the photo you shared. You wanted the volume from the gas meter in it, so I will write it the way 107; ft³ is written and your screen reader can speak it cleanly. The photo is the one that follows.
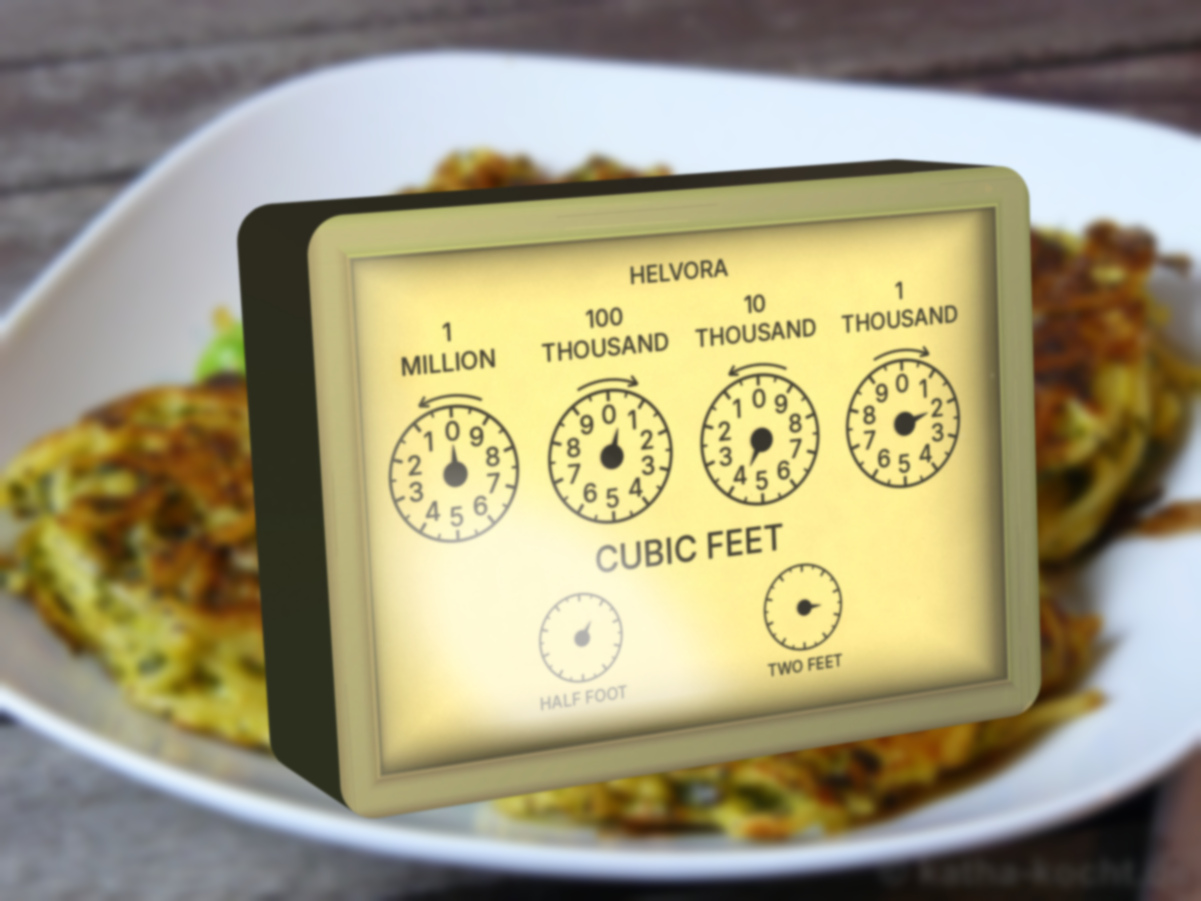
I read 4200; ft³
